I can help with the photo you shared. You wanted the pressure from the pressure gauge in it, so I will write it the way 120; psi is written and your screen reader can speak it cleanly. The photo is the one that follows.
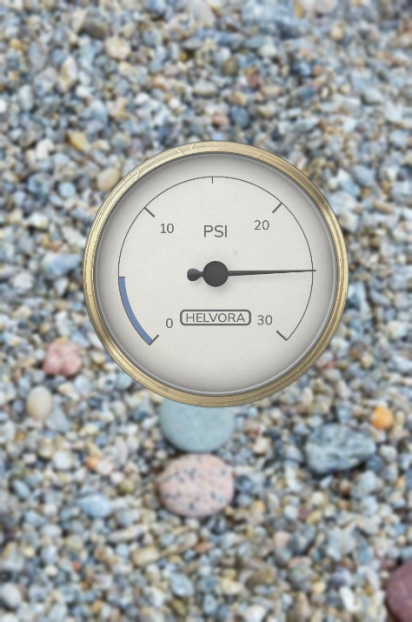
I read 25; psi
